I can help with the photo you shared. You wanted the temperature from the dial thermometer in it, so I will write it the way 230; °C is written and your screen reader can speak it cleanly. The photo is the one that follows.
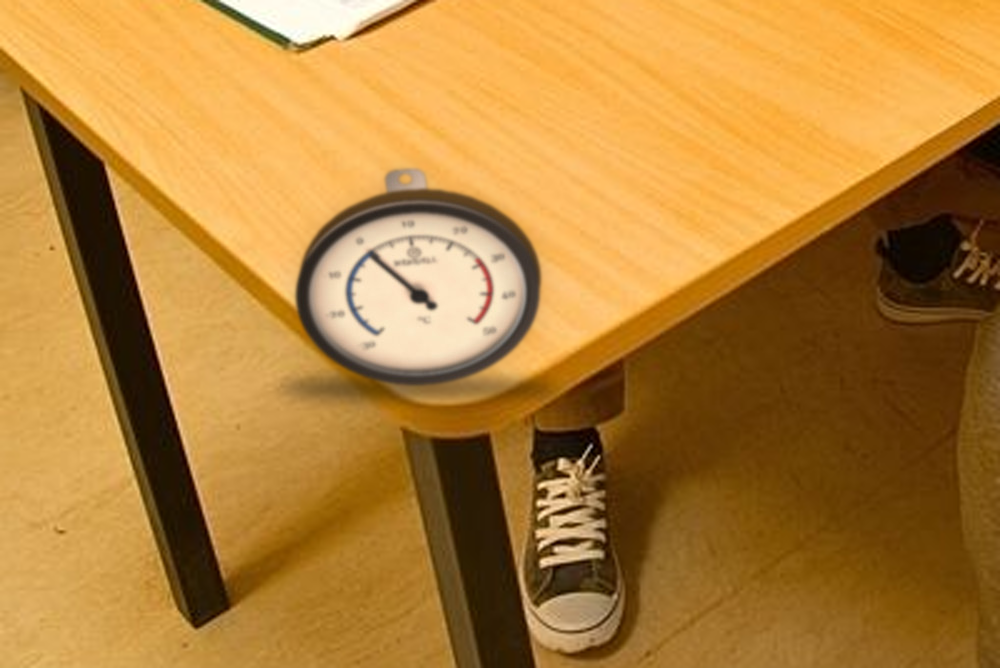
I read 0; °C
